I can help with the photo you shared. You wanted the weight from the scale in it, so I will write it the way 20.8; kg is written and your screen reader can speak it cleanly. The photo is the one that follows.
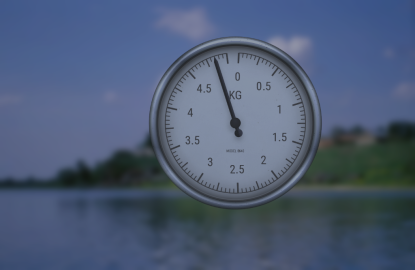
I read 4.85; kg
